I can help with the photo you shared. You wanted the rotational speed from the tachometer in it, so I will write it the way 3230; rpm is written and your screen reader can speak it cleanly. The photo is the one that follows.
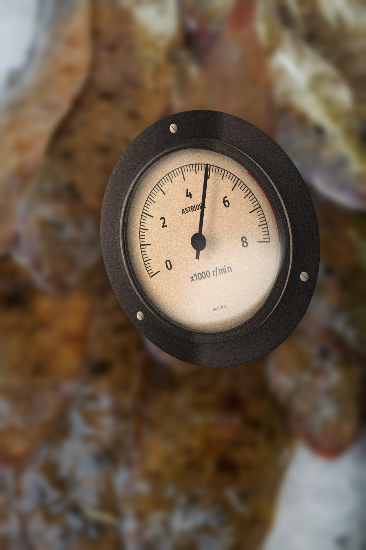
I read 5000; rpm
